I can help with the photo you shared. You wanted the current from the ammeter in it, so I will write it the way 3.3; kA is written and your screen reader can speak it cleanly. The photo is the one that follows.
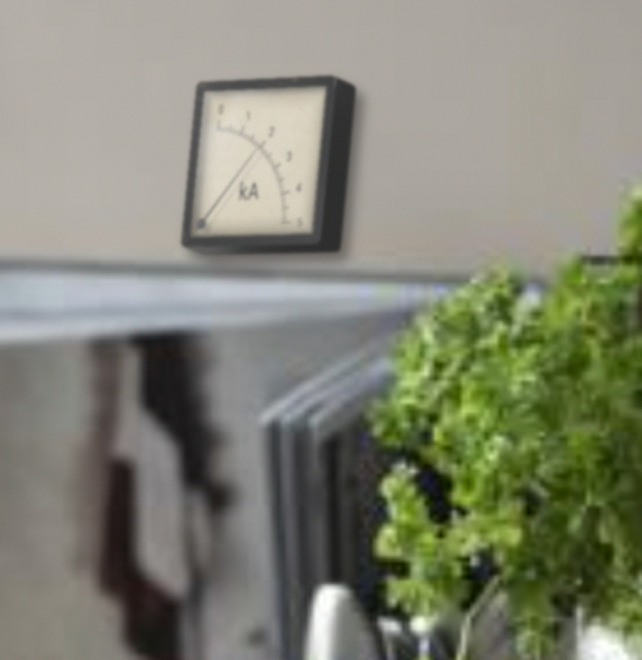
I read 2; kA
